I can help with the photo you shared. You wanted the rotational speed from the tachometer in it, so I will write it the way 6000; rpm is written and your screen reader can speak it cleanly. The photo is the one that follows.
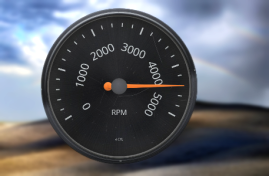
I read 4400; rpm
